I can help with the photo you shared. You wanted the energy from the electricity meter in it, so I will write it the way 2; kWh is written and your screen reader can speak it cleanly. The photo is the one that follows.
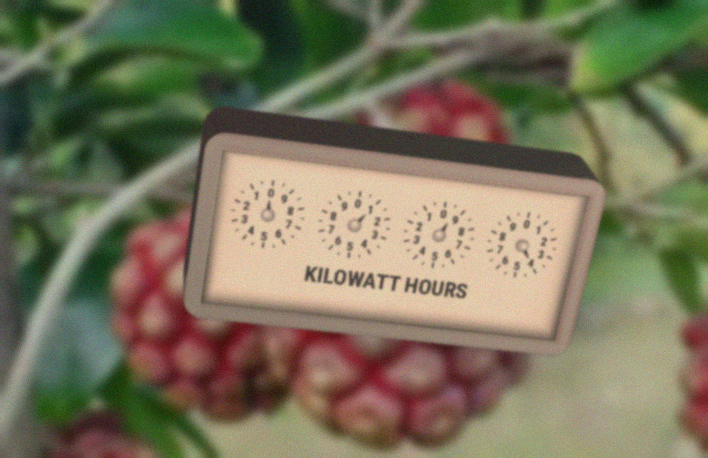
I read 94; kWh
